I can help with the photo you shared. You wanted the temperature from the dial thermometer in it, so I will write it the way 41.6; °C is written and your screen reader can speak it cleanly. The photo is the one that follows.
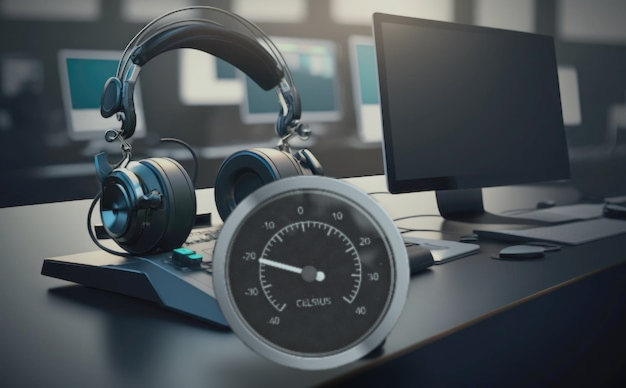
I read -20; °C
